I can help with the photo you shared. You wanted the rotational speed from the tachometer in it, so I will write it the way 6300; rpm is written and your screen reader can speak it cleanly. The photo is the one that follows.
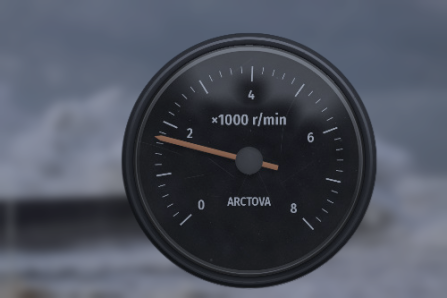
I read 1700; rpm
